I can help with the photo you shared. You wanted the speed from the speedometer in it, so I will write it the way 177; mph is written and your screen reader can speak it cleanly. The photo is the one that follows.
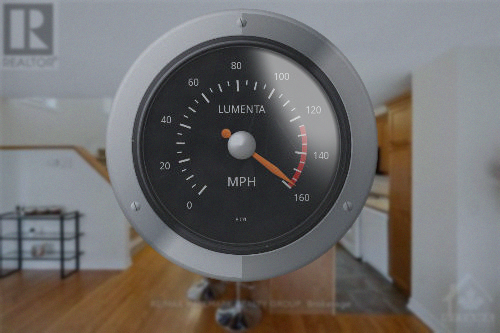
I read 157.5; mph
